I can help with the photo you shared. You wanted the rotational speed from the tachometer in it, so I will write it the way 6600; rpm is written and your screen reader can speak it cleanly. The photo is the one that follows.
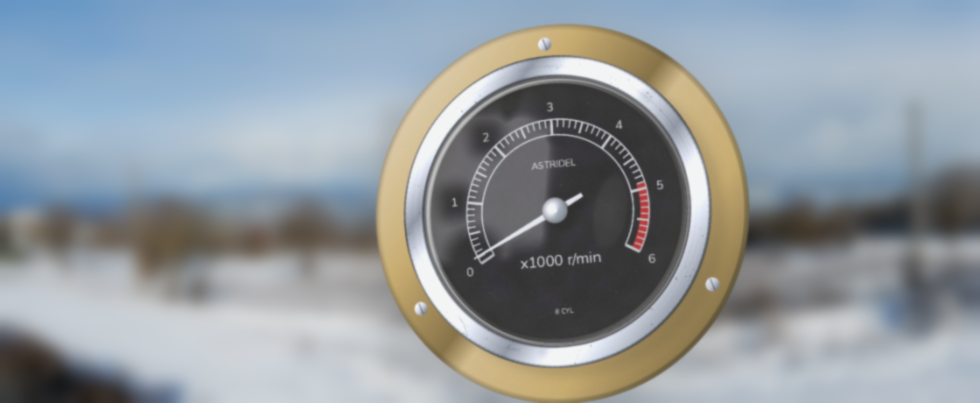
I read 100; rpm
